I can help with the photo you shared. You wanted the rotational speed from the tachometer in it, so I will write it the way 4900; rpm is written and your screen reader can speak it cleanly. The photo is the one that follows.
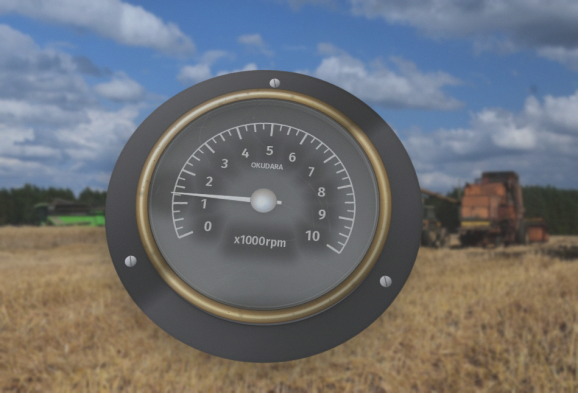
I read 1250; rpm
